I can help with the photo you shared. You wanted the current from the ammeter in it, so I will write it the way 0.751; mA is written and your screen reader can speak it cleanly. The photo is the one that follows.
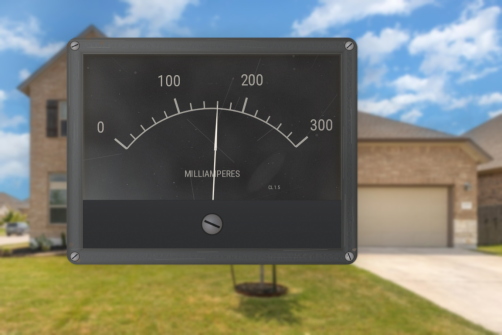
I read 160; mA
